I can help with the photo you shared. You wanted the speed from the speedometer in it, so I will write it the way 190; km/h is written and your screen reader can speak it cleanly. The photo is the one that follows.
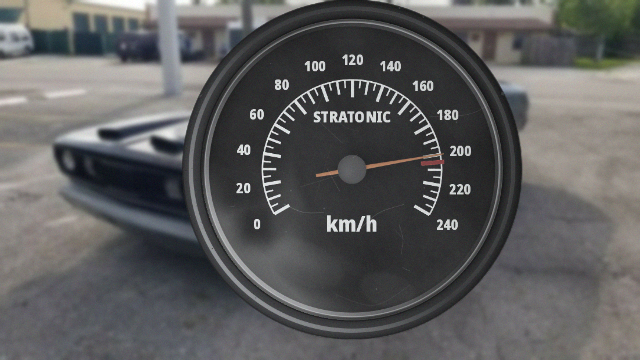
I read 200; km/h
